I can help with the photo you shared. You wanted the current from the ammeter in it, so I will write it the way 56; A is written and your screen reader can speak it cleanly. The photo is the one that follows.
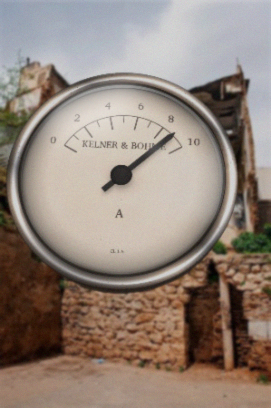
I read 9; A
